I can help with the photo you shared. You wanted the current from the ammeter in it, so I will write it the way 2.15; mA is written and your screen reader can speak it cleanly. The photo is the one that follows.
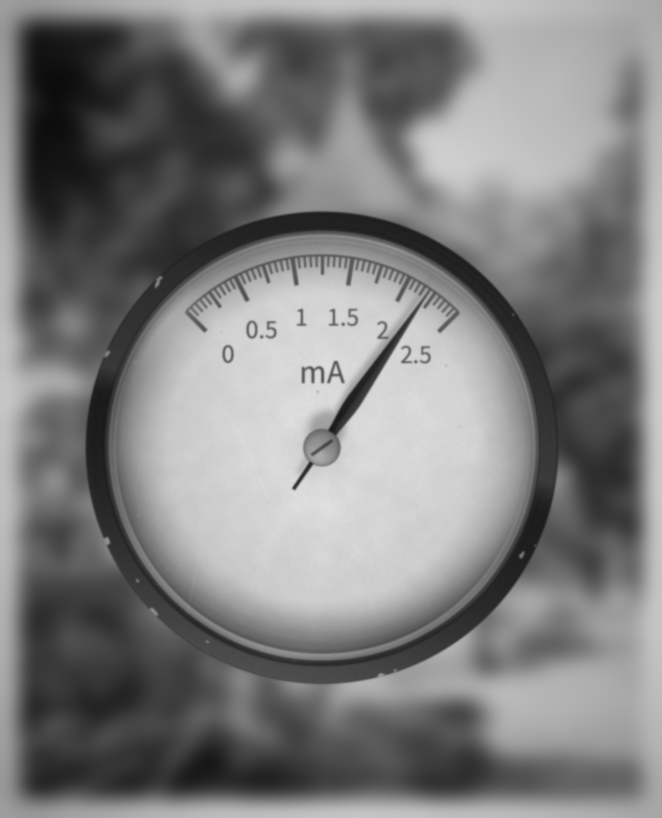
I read 2.2; mA
